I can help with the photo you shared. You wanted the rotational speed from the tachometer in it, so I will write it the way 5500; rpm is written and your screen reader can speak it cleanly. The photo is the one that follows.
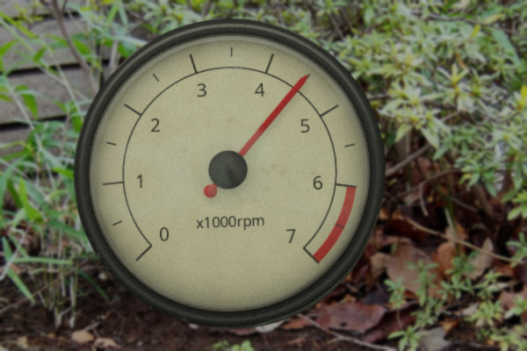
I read 4500; rpm
